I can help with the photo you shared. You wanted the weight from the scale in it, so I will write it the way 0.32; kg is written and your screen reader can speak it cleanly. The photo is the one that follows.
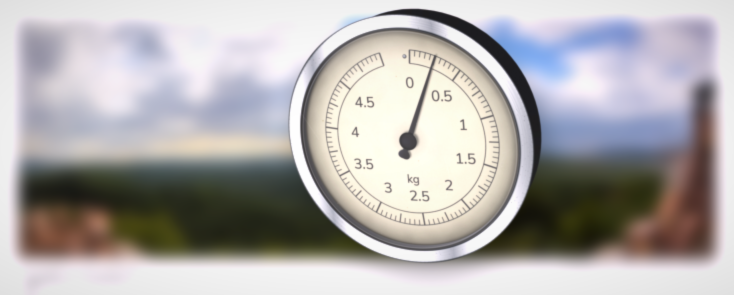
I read 0.25; kg
